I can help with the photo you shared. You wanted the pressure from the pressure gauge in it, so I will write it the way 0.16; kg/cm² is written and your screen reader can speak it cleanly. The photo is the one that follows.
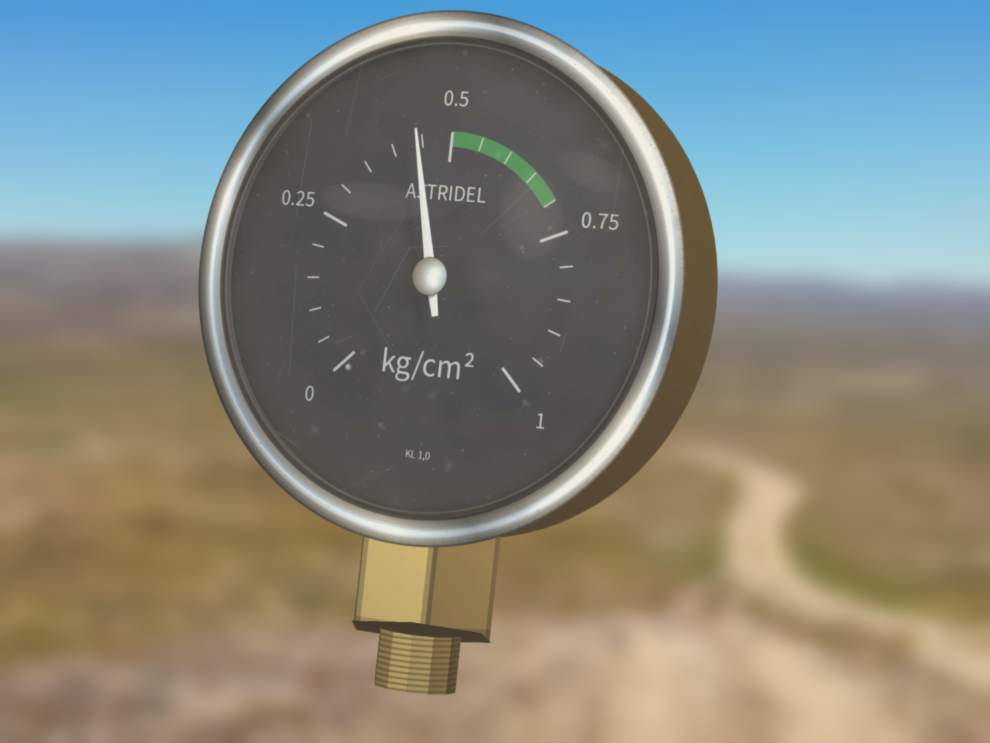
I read 0.45; kg/cm²
